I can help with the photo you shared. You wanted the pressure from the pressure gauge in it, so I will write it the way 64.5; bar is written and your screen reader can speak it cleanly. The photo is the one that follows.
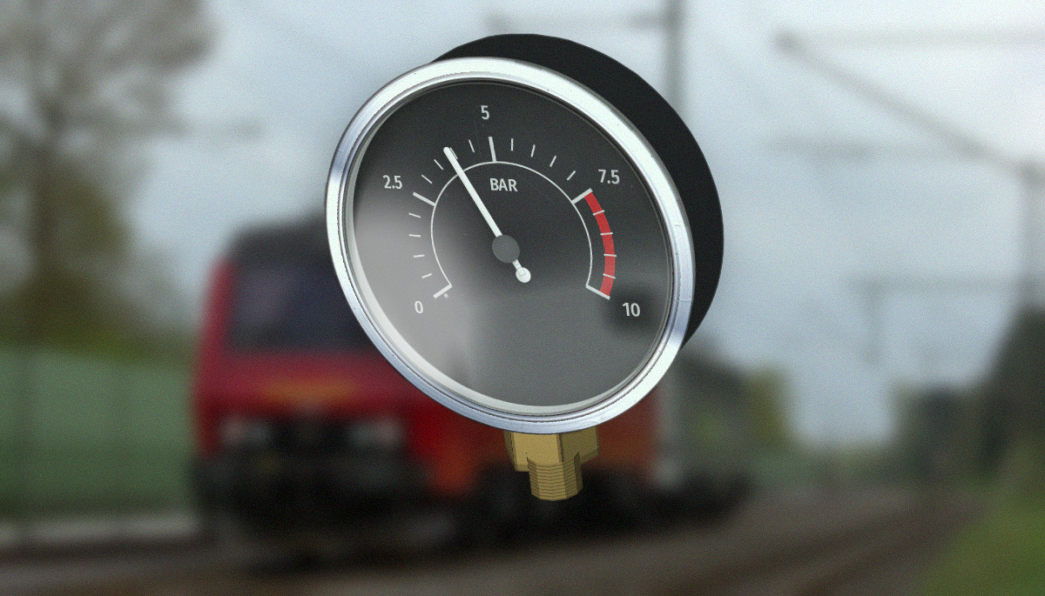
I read 4; bar
